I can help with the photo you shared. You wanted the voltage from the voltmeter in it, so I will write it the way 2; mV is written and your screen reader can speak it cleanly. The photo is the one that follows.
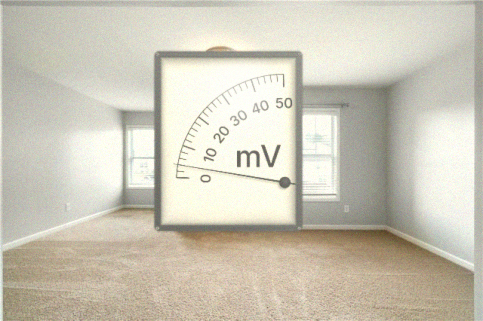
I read 4; mV
